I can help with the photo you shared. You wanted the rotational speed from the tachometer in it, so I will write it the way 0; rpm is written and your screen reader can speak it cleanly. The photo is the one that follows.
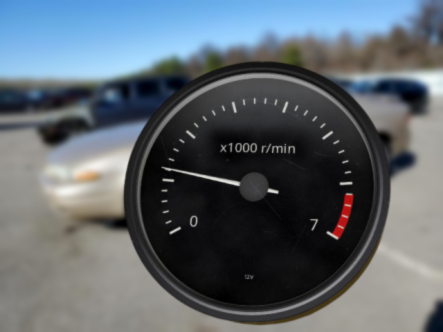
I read 1200; rpm
